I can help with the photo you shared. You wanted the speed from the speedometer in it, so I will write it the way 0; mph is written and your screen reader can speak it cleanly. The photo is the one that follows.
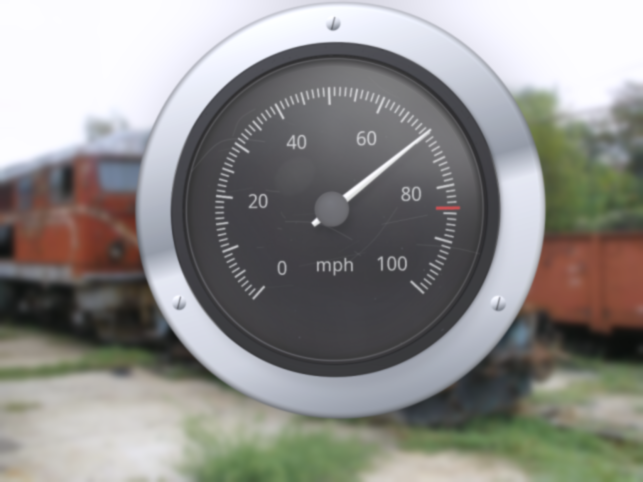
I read 70; mph
